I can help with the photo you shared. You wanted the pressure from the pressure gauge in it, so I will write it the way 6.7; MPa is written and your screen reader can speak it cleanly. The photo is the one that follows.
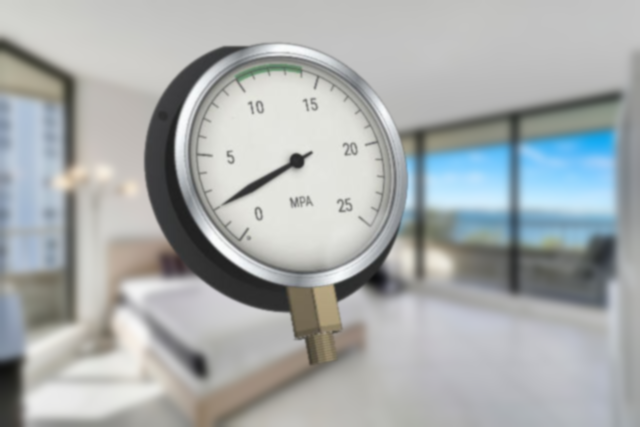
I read 2; MPa
